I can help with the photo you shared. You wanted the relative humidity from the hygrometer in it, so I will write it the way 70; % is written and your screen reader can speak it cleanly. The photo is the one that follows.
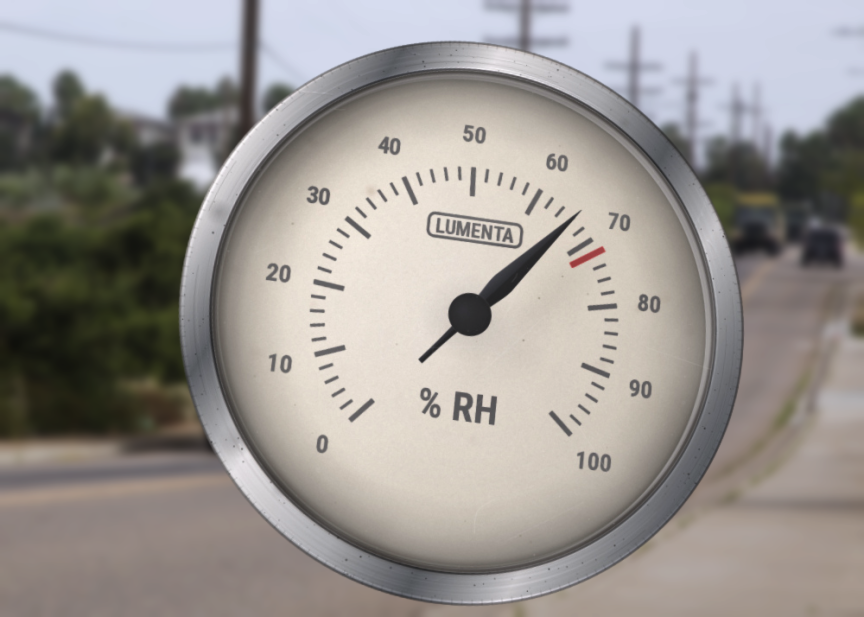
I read 66; %
